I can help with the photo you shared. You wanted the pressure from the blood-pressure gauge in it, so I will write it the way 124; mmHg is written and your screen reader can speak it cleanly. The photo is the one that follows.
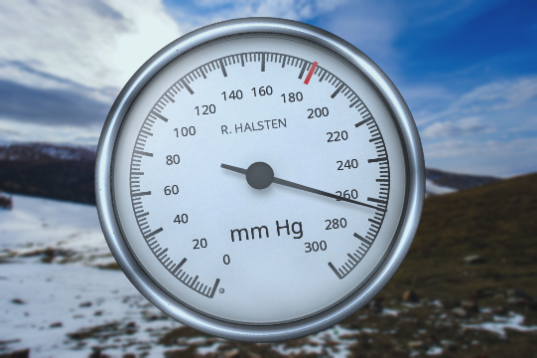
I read 264; mmHg
